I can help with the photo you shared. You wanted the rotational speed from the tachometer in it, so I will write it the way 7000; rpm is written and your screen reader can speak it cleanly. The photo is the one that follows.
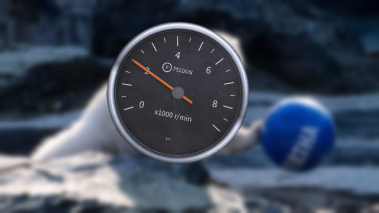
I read 2000; rpm
